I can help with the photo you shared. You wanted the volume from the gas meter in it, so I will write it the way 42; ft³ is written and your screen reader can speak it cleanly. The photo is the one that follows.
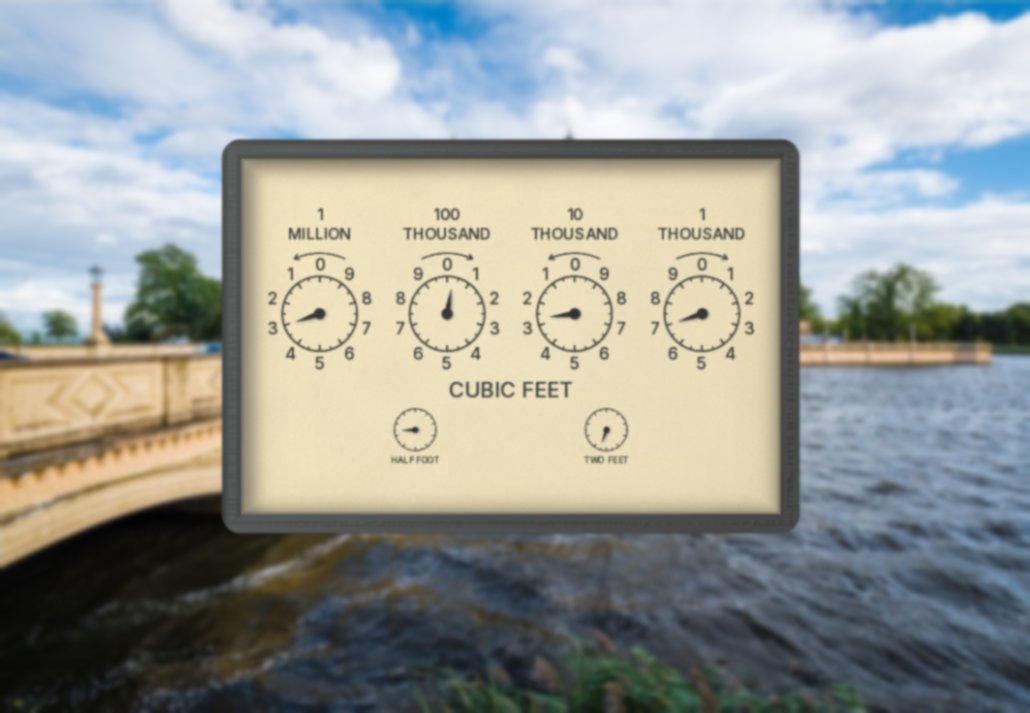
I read 302700; ft³
